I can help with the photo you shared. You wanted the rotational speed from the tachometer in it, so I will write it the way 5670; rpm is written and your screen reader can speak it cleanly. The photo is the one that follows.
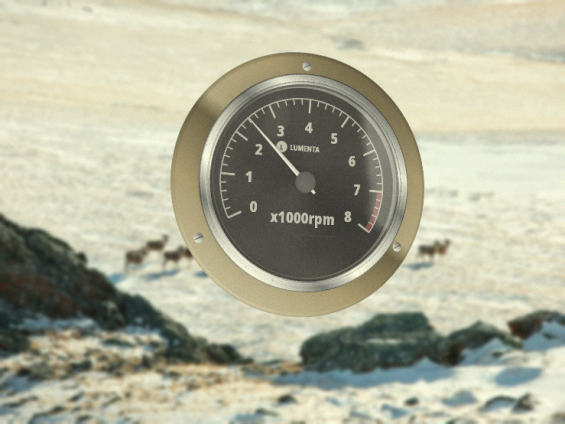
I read 2400; rpm
